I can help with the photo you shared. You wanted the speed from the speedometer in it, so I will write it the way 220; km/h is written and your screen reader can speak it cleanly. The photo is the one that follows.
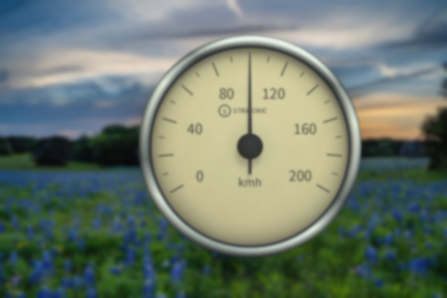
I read 100; km/h
